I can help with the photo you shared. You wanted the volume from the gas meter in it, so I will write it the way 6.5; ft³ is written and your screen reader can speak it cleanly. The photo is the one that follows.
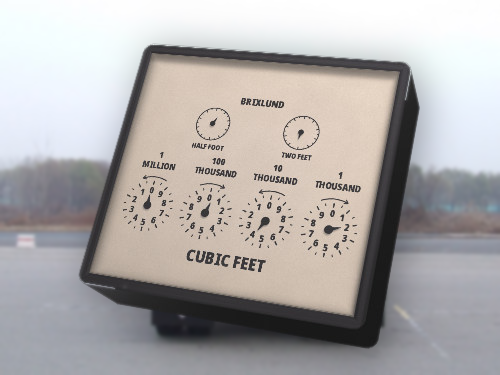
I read 4200; ft³
